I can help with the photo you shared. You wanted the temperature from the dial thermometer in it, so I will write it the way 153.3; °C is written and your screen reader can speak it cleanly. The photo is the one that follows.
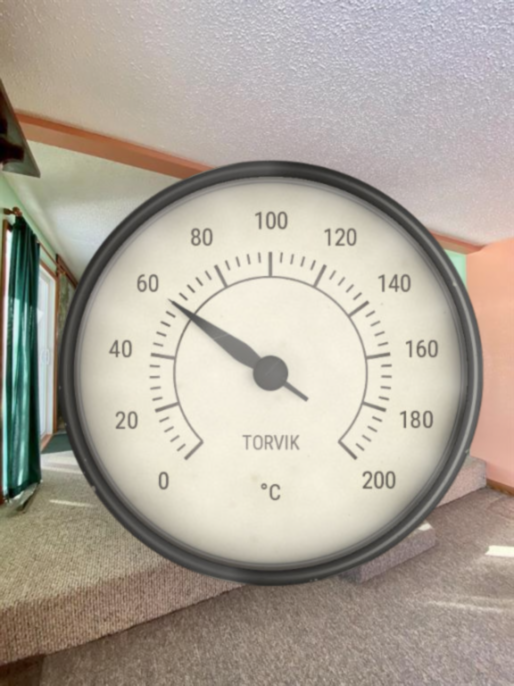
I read 60; °C
